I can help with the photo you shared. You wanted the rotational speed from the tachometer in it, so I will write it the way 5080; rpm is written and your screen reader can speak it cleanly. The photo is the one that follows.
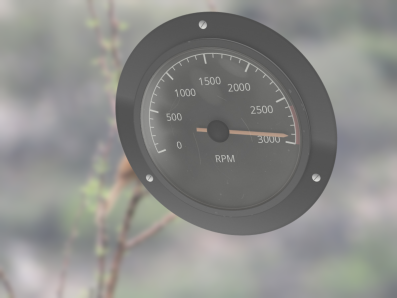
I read 2900; rpm
